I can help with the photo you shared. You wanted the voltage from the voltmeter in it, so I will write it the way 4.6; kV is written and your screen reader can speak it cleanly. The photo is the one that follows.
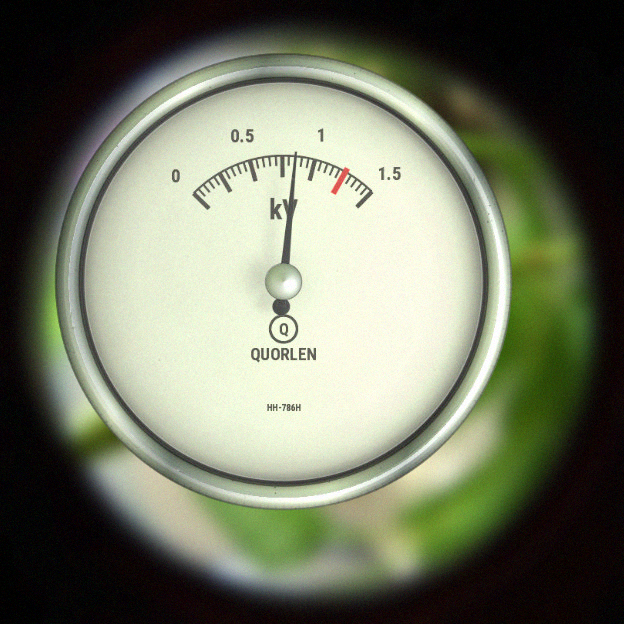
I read 0.85; kV
